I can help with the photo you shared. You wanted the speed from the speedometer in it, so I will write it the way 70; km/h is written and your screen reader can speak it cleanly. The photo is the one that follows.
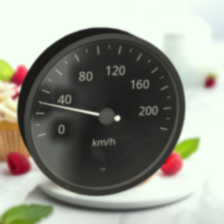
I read 30; km/h
